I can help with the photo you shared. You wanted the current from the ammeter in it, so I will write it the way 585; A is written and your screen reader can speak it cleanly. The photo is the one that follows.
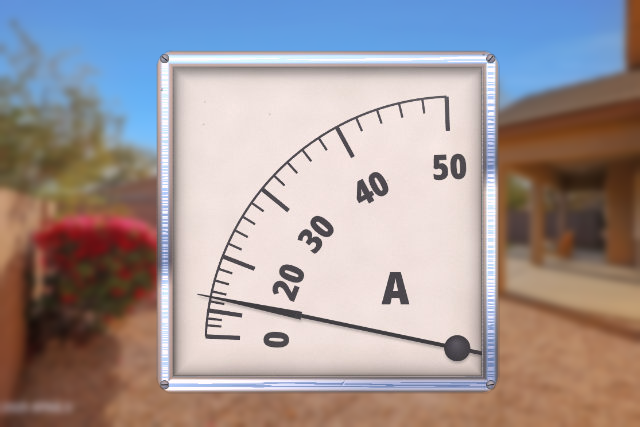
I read 13; A
